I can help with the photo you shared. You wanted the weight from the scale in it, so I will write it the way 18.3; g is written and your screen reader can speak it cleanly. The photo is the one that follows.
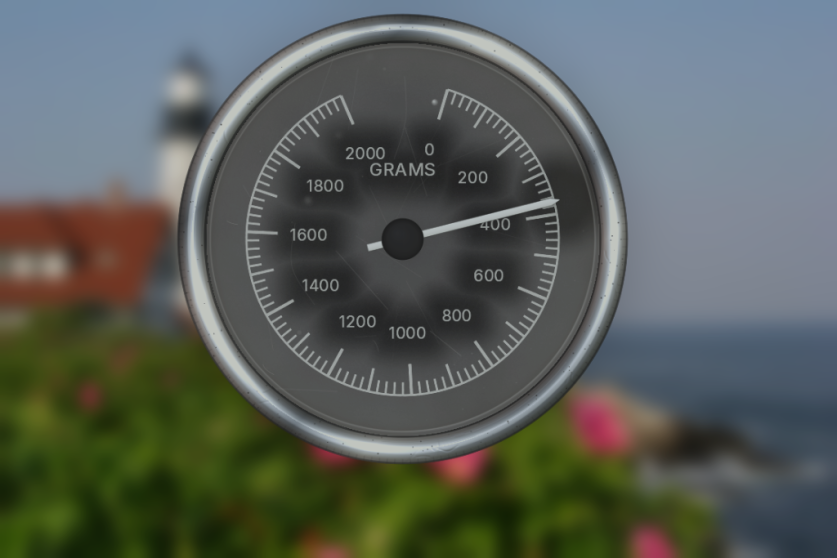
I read 370; g
